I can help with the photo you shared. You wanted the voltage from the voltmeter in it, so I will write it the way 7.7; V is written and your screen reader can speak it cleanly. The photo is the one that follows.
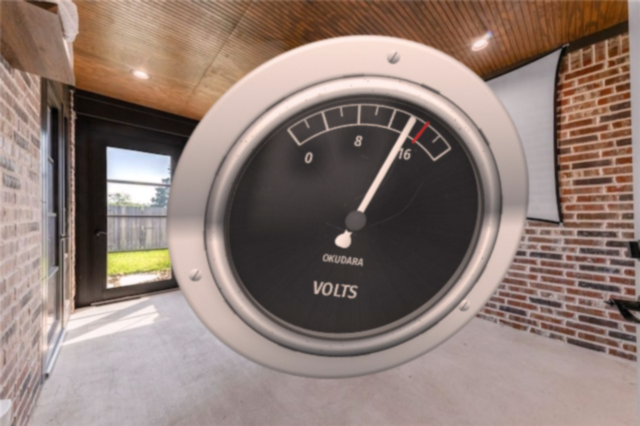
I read 14; V
